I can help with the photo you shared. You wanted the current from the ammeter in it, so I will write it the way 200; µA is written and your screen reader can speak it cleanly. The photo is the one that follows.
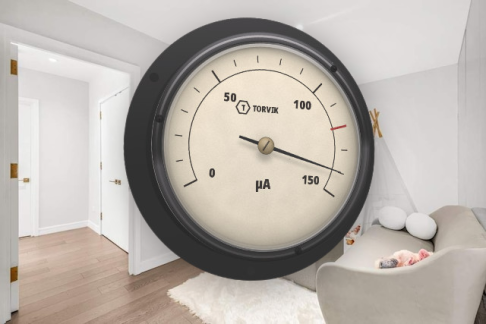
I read 140; µA
